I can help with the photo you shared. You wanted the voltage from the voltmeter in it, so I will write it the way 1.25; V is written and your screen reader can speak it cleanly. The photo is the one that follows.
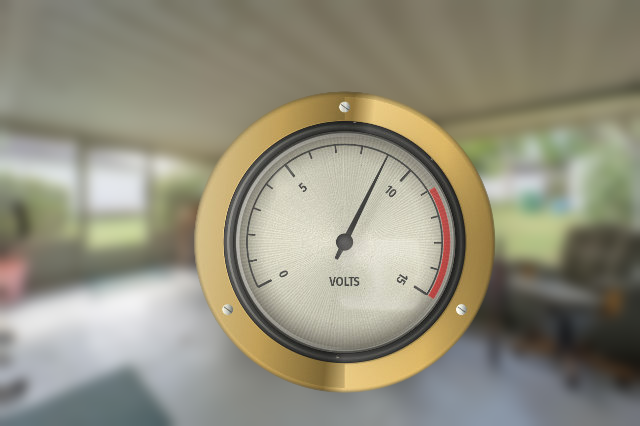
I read 9; V
